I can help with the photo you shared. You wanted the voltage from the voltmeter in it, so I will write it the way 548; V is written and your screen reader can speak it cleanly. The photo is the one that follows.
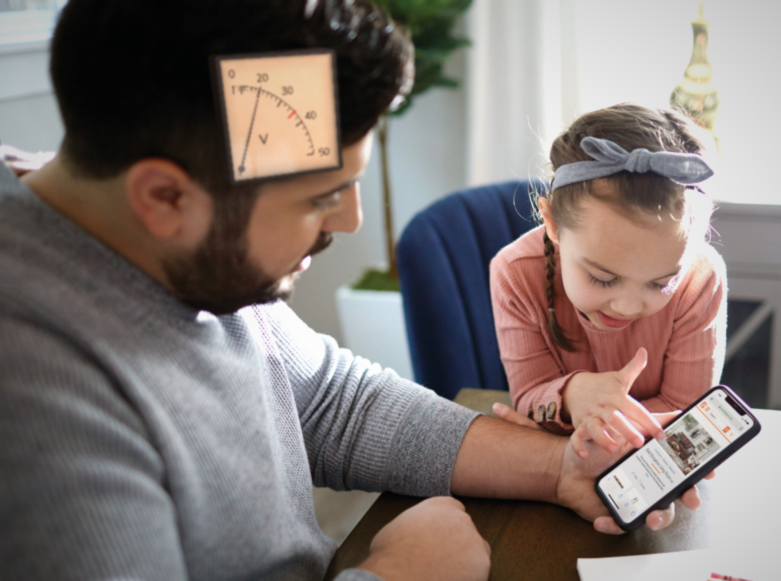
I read 20; V
